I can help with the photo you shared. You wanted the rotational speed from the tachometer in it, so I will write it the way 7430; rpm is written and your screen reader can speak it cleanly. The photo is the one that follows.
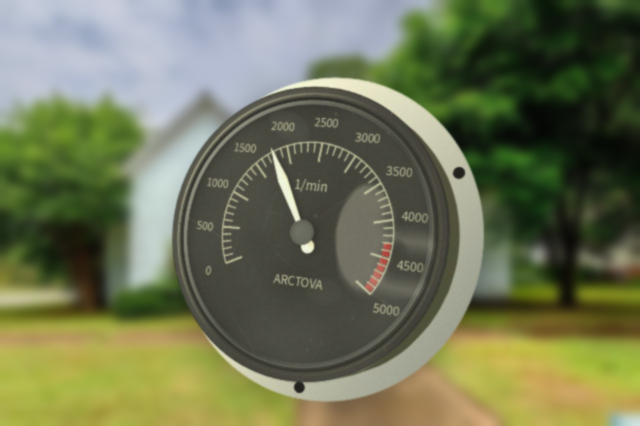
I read 1800; rpm
